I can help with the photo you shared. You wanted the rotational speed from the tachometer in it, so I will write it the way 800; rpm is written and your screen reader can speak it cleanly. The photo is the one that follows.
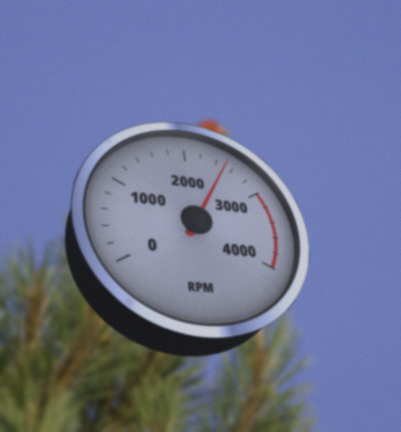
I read 2500; rpm
